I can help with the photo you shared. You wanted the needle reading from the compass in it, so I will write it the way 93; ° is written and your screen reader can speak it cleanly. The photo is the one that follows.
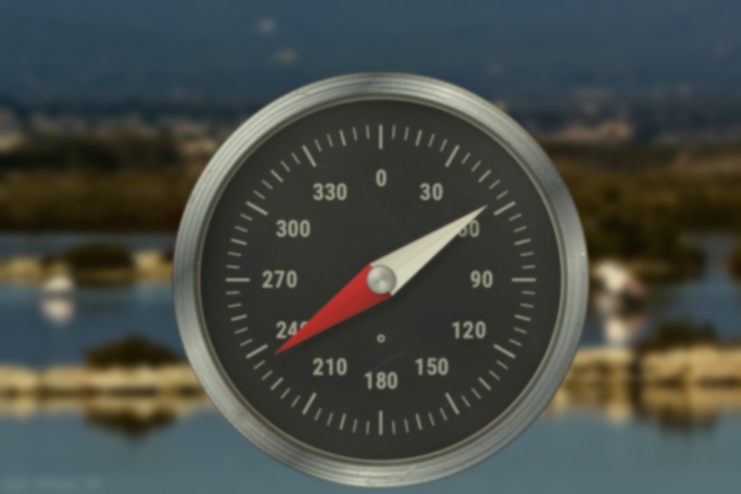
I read 235; °
